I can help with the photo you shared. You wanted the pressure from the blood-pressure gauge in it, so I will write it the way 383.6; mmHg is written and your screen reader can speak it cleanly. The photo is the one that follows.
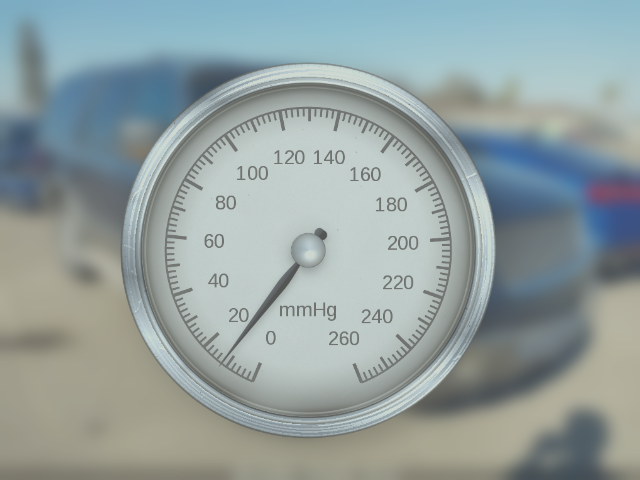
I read 12; mmHg
